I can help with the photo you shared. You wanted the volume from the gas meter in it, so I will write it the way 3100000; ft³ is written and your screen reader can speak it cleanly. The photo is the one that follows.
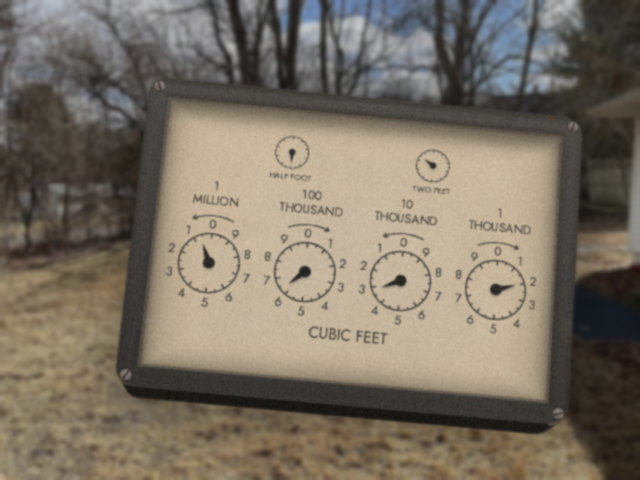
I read 63200; ft³
